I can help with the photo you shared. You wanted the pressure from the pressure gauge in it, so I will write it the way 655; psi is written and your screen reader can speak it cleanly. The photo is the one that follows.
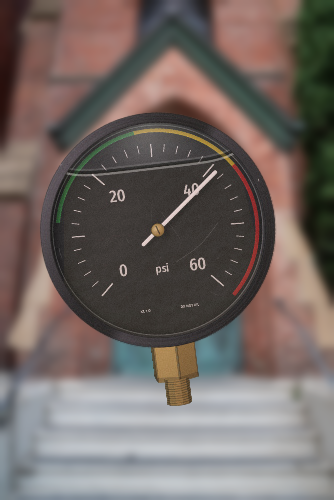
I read 41; psi
